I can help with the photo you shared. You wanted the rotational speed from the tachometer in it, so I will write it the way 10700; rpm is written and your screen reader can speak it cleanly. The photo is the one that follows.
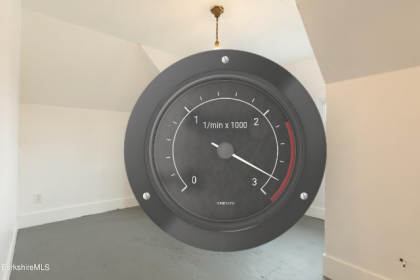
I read 2800; rpm
